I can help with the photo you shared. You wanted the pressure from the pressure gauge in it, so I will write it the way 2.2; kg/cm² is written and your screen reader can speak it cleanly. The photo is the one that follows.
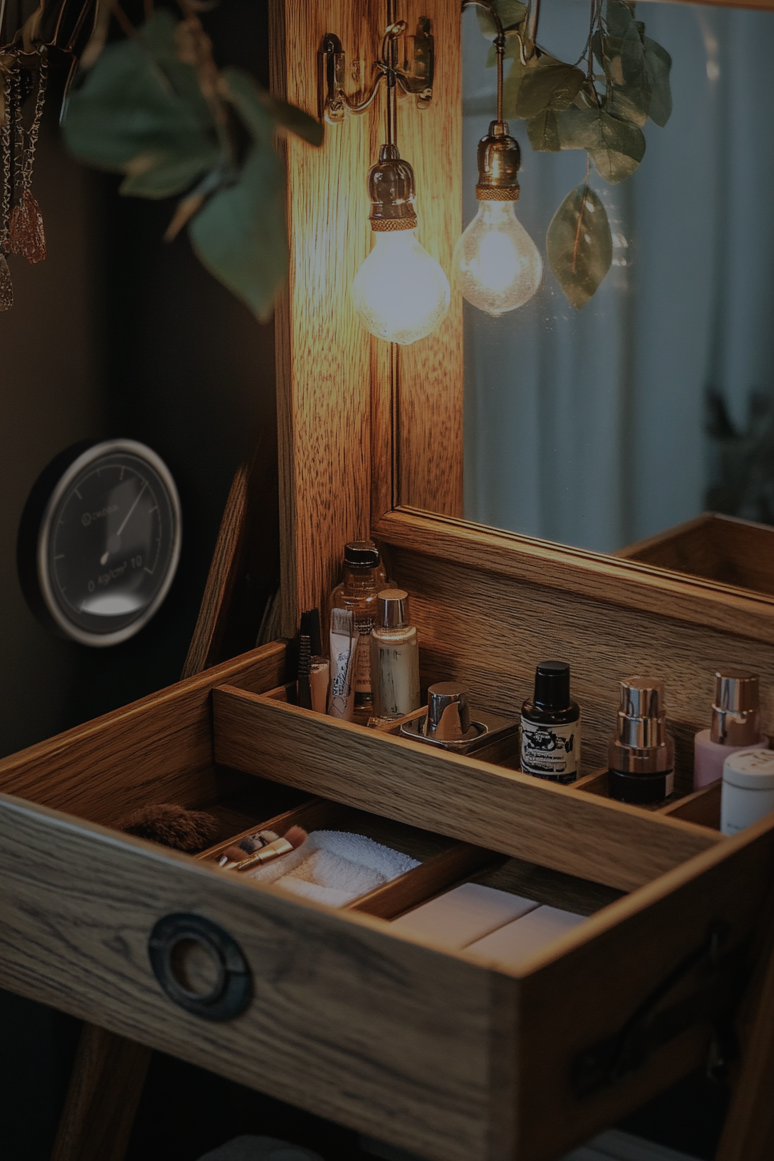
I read 7; kg/cm²
